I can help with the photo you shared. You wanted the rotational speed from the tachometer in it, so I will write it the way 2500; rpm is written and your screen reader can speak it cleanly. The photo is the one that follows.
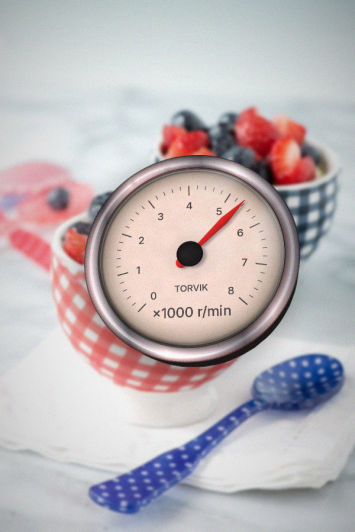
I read 5400; rpm
